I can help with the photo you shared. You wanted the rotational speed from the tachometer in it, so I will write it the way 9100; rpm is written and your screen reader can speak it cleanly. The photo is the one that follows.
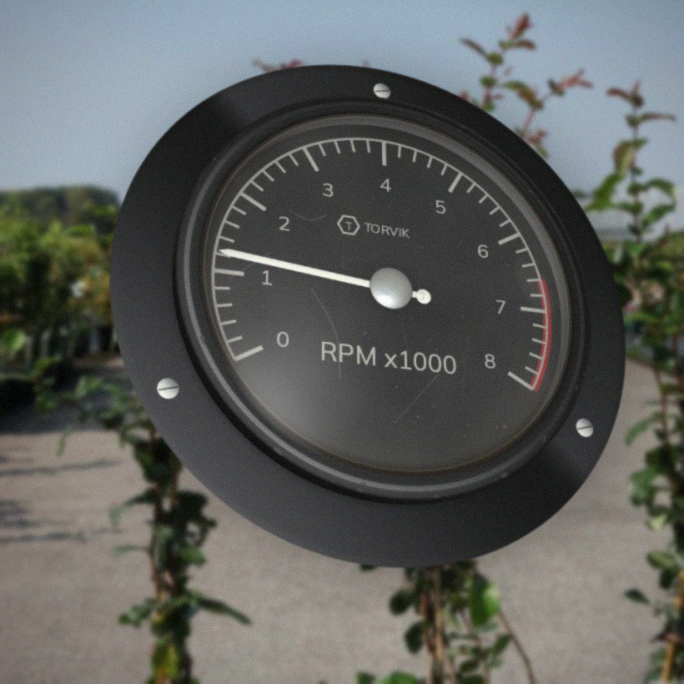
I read 1200; rpm
